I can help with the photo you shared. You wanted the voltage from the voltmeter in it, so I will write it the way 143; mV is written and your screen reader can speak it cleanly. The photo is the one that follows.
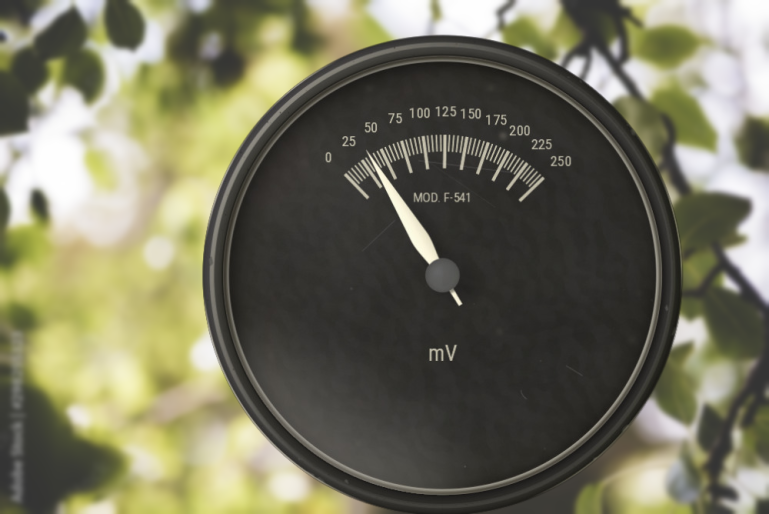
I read 35; mV
